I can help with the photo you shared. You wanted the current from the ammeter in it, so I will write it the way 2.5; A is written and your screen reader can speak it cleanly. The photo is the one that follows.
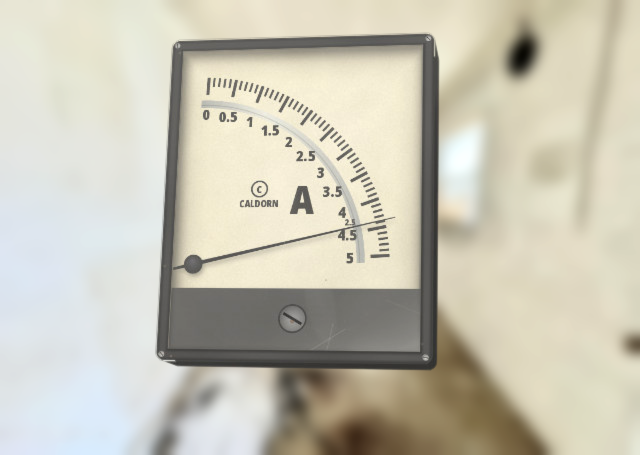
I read 4.4; A
